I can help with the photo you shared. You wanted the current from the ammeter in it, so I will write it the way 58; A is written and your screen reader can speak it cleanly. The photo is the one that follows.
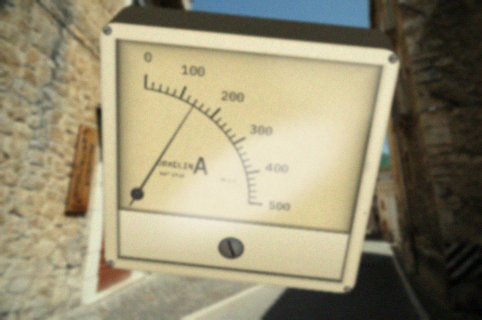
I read 140; A
